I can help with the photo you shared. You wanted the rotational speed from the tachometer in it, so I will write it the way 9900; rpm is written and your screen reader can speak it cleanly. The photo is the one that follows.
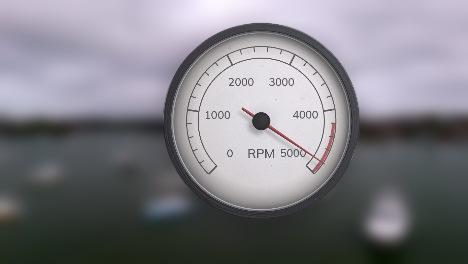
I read 4800; rpm
